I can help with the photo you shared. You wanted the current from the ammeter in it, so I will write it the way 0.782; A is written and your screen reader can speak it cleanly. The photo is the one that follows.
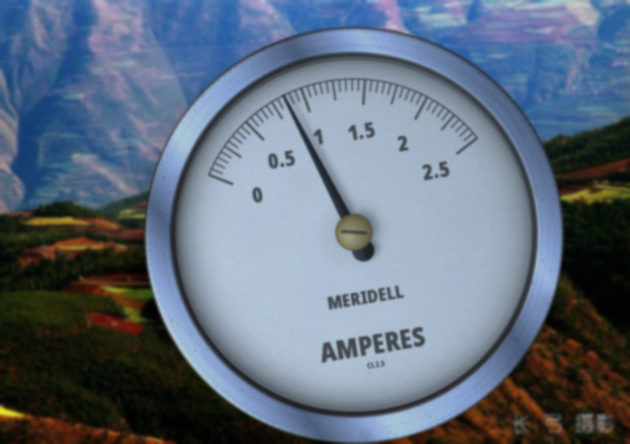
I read 0.85; A
